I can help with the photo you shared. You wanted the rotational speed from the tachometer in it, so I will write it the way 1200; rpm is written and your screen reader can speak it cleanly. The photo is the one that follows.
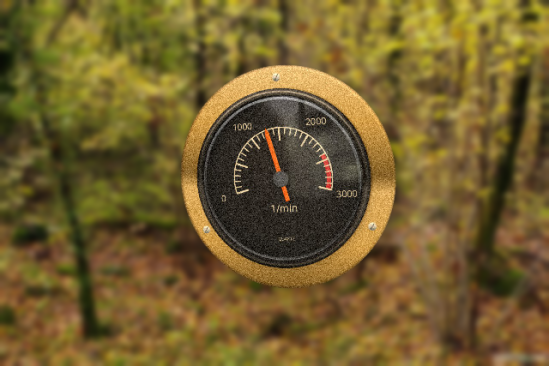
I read 1300; rpm
